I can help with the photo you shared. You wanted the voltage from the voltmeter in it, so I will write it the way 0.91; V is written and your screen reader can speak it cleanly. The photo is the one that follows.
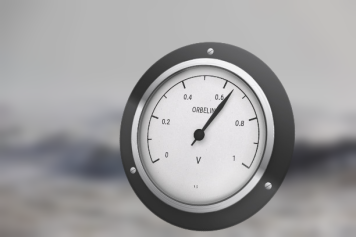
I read 0.65; V
